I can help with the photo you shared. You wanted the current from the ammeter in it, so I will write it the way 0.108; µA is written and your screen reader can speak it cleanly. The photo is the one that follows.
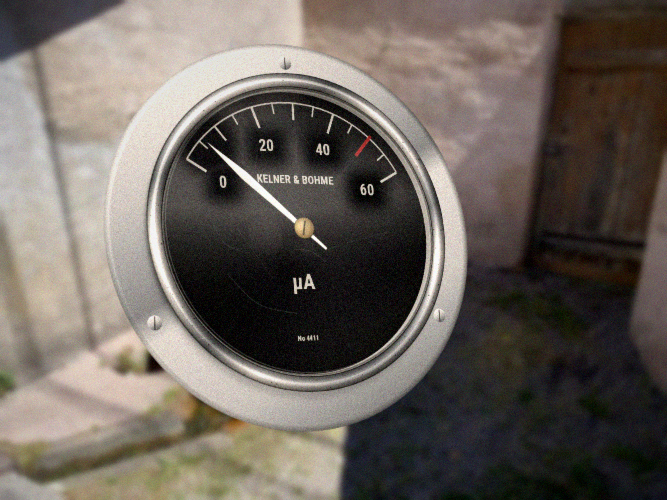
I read 5; µA
